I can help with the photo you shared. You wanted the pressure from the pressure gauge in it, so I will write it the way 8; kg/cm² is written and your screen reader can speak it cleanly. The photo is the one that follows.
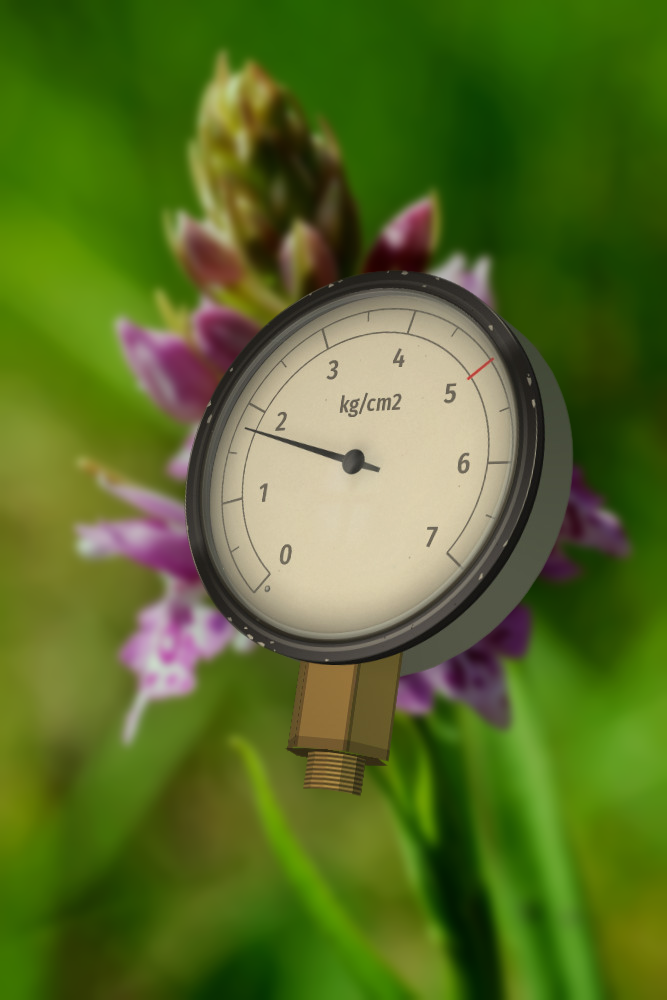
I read 1.75; kg/cm²
